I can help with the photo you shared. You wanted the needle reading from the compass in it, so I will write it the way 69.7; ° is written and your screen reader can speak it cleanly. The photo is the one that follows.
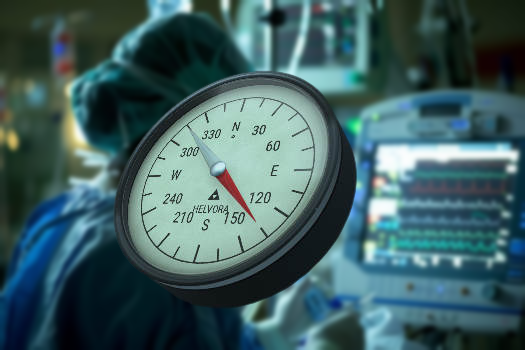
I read 135; °
